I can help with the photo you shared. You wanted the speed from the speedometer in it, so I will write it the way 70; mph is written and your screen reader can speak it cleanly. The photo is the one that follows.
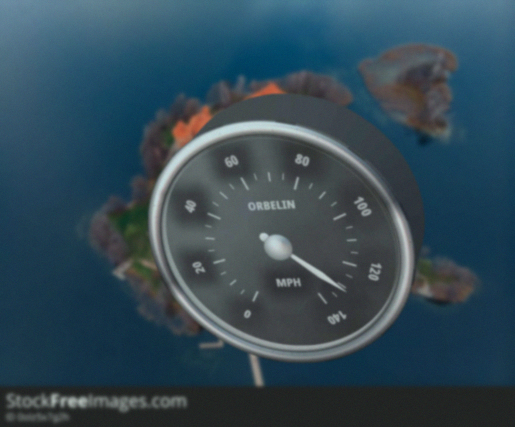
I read 130; mph
